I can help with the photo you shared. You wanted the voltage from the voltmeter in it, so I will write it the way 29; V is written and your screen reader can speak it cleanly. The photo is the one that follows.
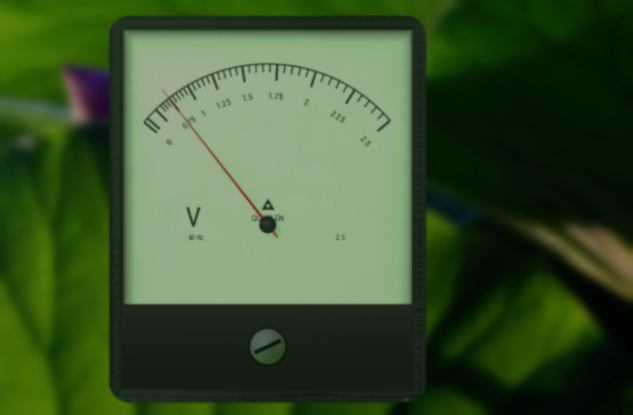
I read 0.75; V
